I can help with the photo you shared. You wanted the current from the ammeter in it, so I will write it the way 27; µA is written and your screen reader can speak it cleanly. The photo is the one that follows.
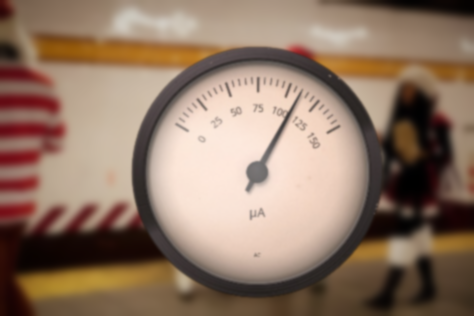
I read 110; µA
